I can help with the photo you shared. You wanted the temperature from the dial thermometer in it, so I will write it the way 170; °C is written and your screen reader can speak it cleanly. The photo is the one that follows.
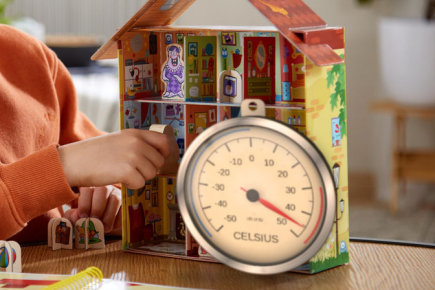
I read 45; °C
